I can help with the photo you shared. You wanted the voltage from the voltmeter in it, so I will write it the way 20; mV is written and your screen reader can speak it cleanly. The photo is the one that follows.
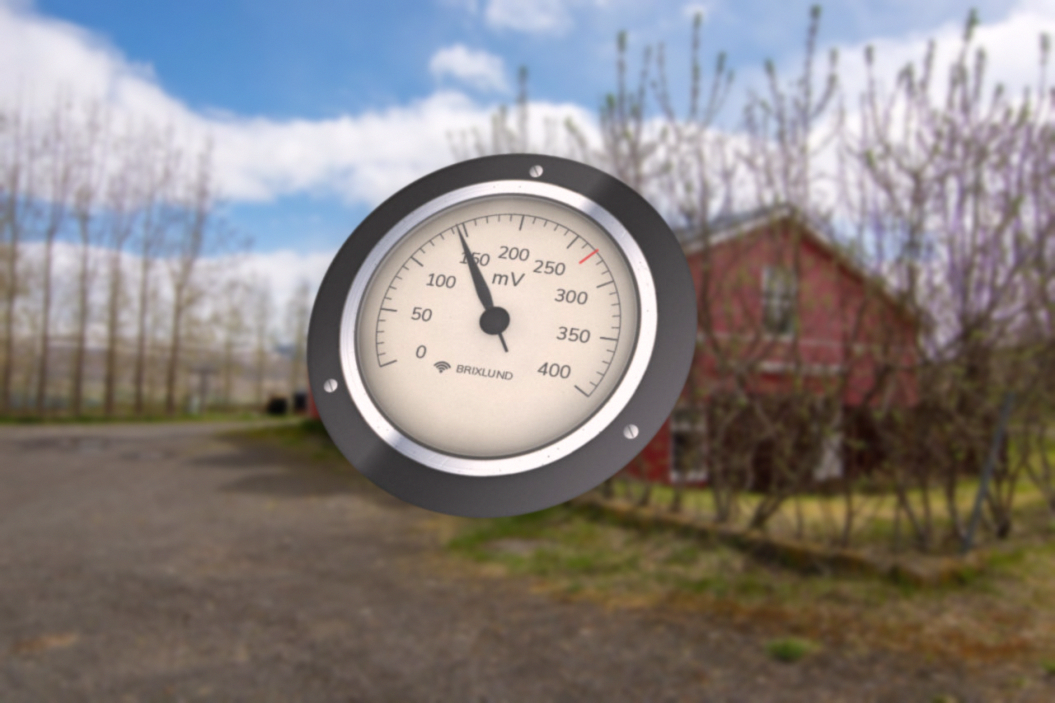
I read 145; mV
